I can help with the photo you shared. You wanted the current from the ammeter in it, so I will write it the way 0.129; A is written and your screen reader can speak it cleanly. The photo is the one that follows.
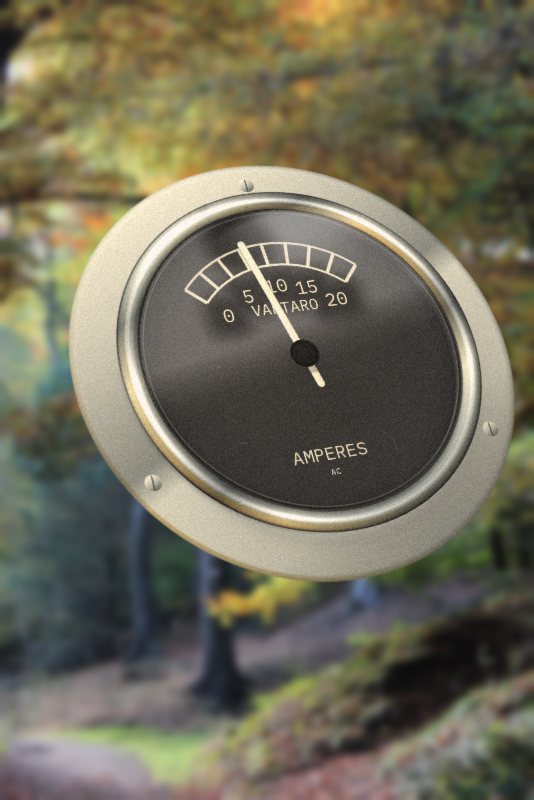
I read 7.5; A
